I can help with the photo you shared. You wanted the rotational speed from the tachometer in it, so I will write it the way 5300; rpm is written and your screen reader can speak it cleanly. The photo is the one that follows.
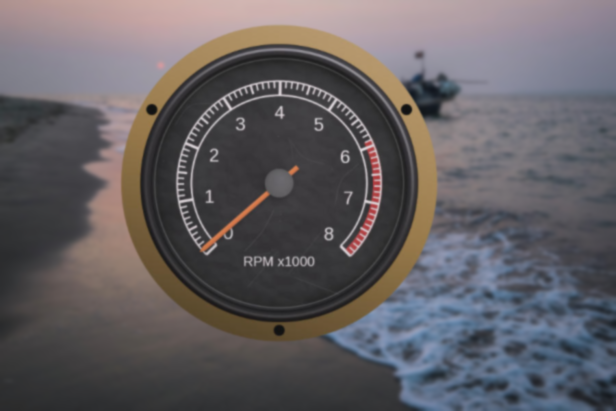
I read 100; rpm
